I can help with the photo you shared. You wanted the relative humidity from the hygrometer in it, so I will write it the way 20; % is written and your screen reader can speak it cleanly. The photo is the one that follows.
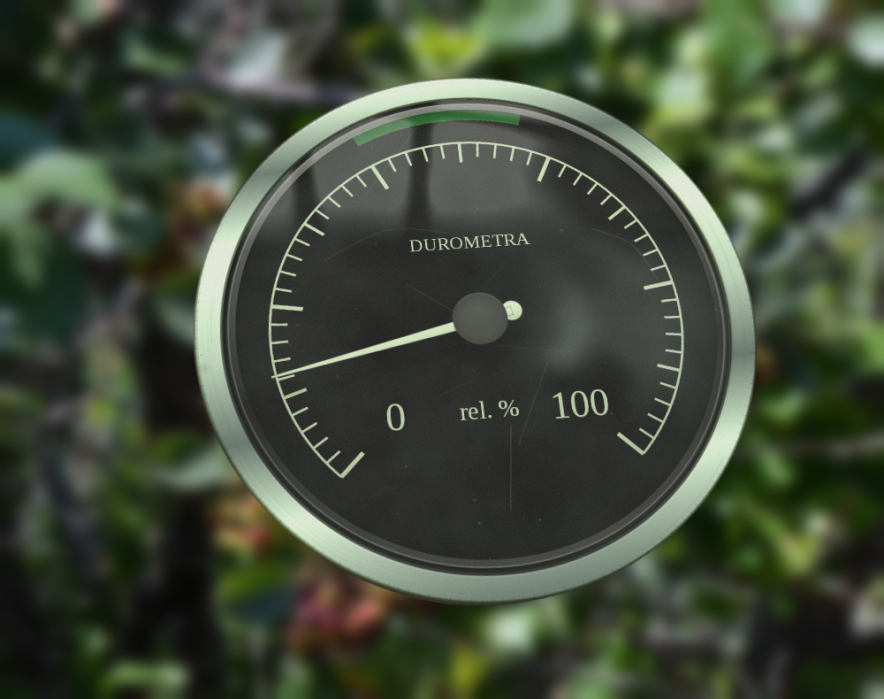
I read 12; %
